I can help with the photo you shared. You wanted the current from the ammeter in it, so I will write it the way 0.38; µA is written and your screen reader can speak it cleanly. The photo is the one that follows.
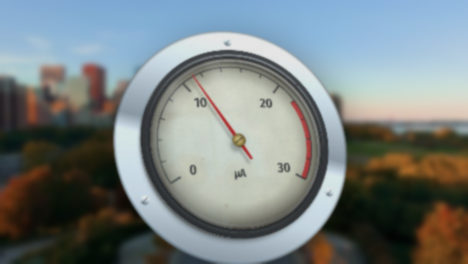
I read 11; µA
